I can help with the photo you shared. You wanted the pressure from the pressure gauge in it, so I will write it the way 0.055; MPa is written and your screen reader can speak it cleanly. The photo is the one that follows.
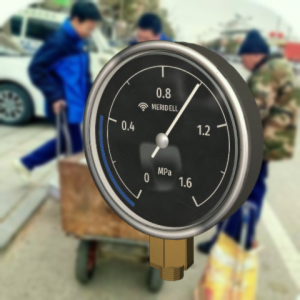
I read 1; MPa
